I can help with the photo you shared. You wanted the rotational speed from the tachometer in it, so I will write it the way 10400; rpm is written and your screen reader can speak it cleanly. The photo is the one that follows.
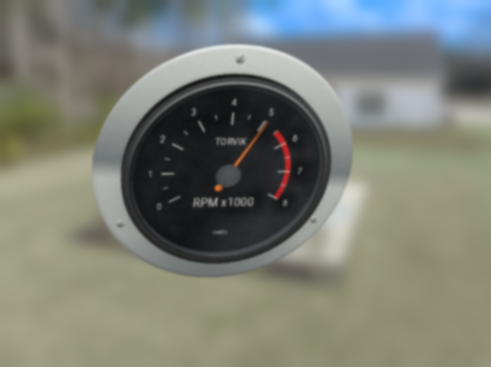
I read 5000; rpm
